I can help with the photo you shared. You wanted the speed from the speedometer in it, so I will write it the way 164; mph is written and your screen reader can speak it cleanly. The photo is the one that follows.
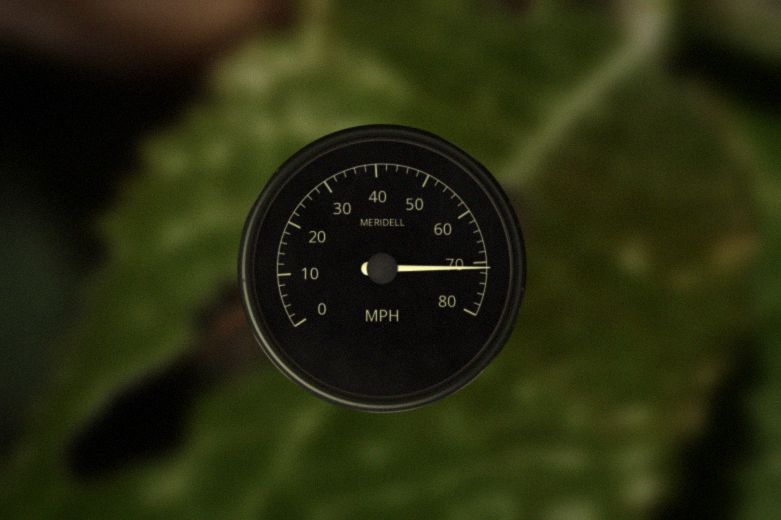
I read 71; mph
